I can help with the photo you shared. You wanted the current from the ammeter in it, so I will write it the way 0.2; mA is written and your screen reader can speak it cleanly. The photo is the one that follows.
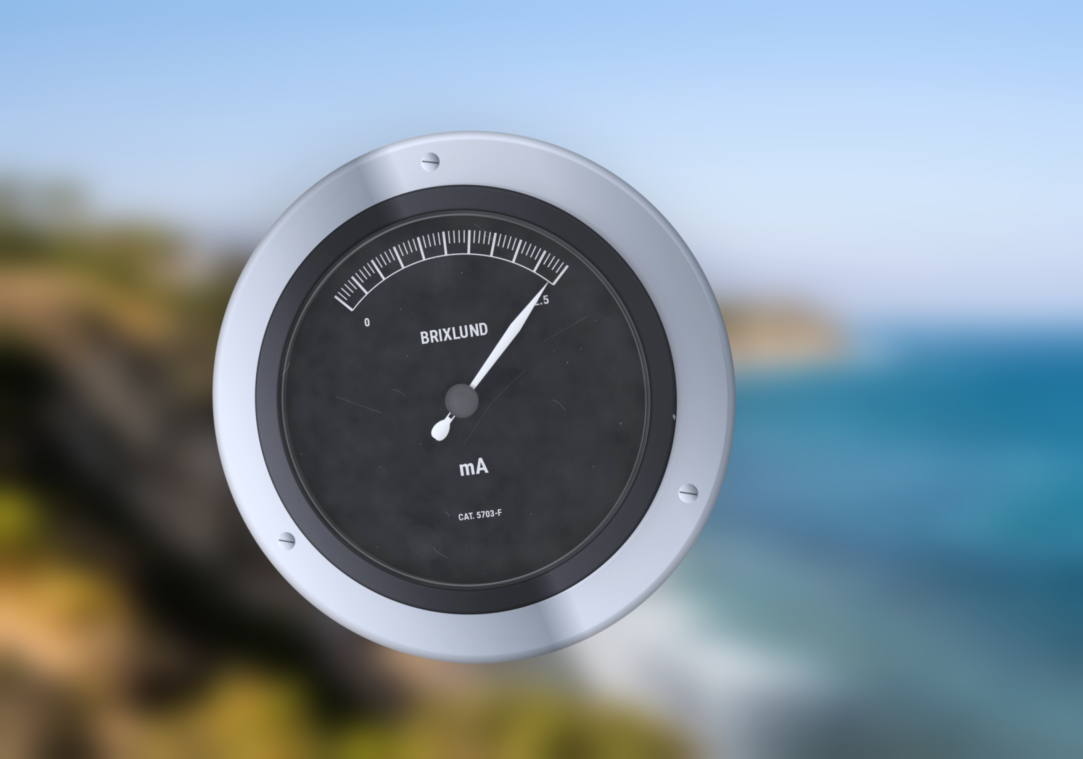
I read 2.45; mA
